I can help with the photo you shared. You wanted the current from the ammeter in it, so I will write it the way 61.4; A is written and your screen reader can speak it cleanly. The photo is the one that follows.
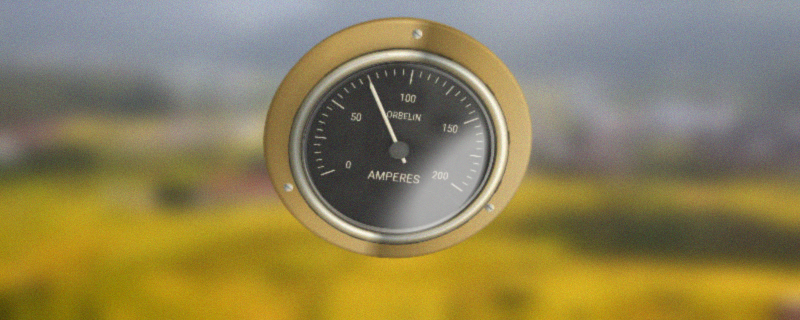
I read 75; A
